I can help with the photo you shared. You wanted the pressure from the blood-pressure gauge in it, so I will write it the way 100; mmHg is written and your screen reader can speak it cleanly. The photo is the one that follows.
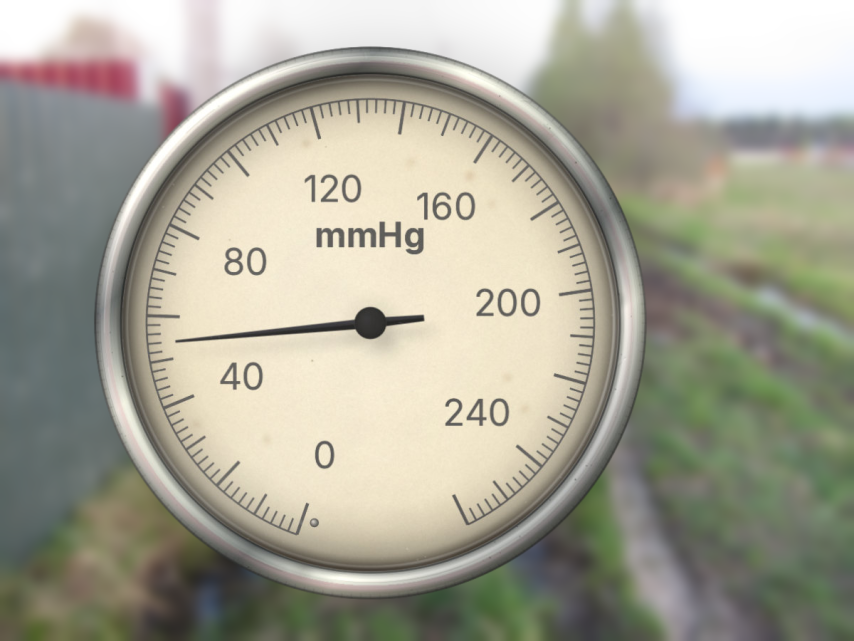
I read 54; mmHg
